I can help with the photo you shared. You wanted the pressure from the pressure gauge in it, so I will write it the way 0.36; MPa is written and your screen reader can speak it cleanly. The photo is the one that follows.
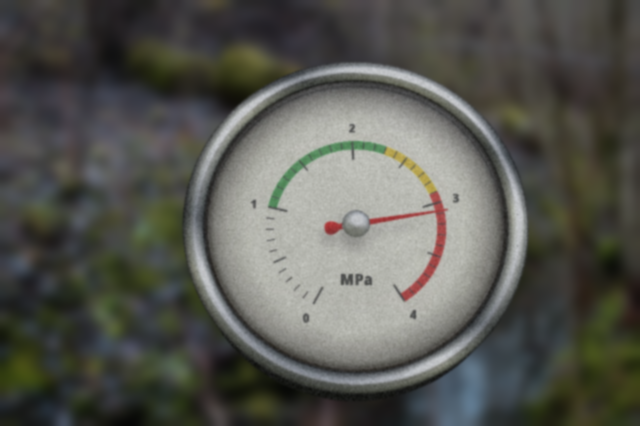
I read 3.1; MPa
